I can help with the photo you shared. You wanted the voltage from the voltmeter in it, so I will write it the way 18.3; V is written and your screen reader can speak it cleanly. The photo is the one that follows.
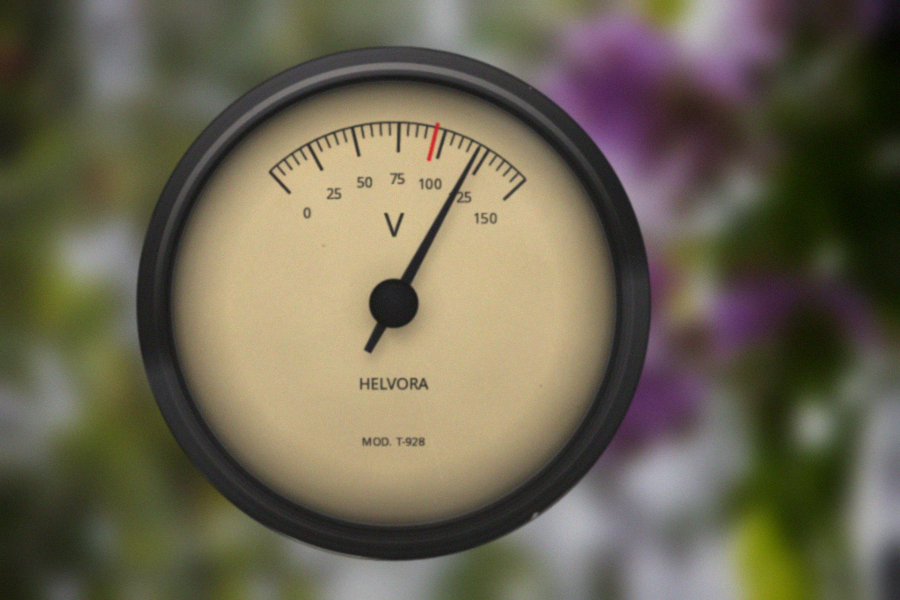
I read 120; V
